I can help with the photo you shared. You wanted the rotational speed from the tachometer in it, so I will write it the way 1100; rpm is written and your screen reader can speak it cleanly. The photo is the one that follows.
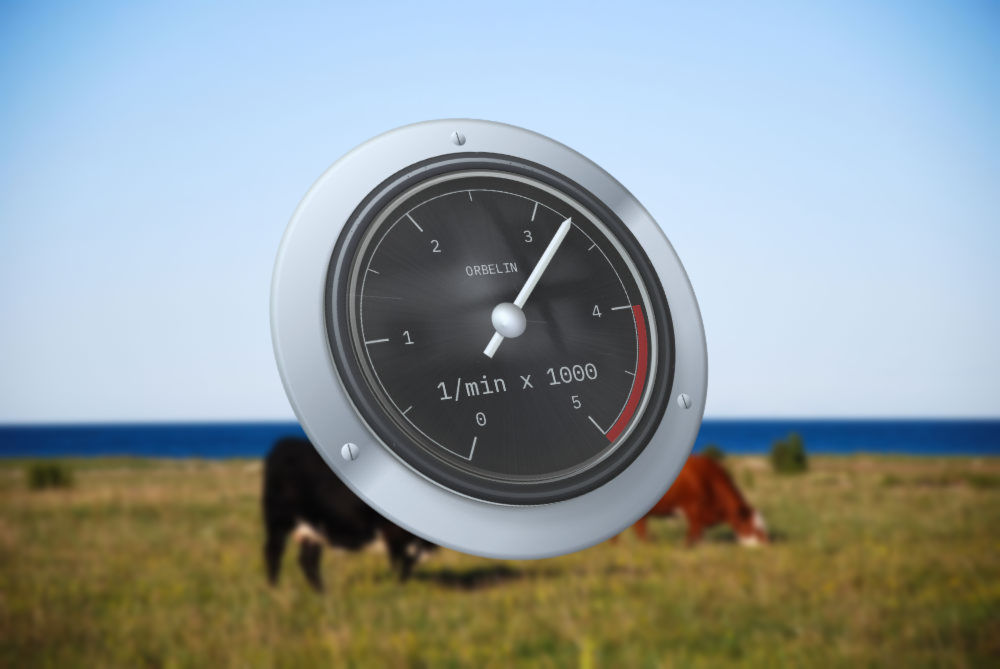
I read 3250; rpm
